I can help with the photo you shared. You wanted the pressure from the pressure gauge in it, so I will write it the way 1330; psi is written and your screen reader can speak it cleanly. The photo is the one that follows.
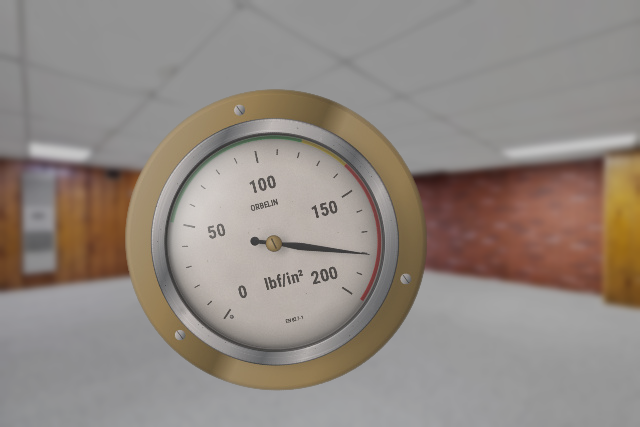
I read 180; psi
